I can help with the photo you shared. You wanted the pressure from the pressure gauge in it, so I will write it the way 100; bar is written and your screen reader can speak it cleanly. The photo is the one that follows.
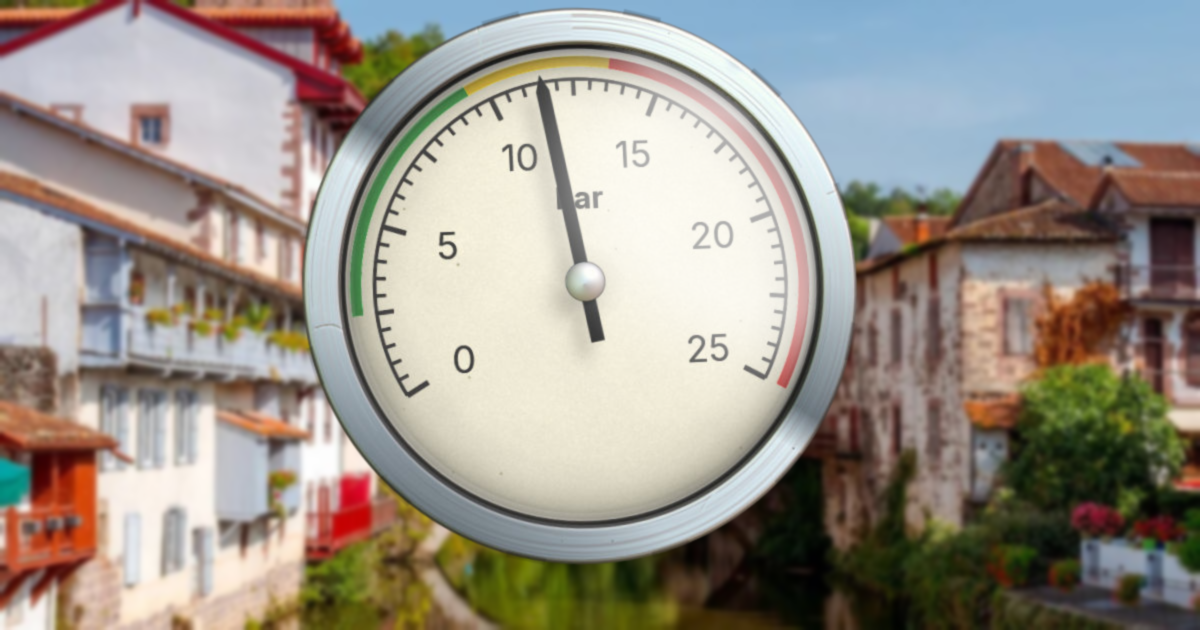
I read 11.5; bar
